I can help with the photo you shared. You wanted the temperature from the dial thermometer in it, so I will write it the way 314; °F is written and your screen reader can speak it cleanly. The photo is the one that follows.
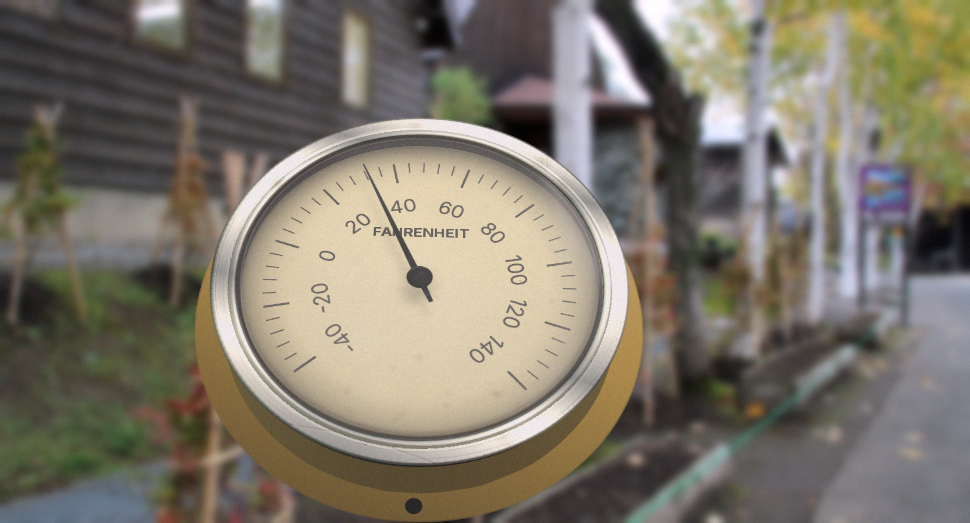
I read 32; °F
